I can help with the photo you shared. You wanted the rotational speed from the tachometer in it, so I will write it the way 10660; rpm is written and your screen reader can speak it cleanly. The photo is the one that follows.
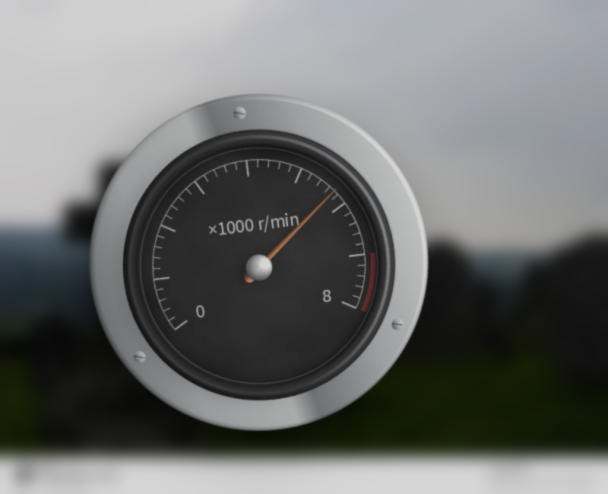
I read 5700; rpm
